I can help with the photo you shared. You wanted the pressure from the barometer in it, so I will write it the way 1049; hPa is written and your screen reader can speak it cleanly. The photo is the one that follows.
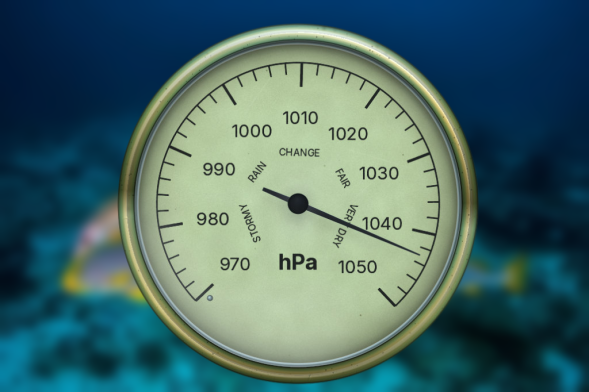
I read 1043; hPa
